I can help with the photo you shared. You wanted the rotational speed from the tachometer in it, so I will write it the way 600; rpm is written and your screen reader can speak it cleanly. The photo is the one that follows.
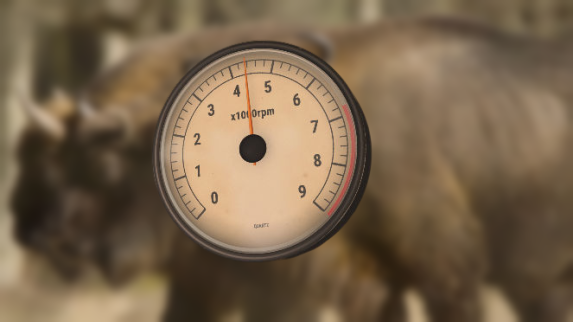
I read 4400; rpm
